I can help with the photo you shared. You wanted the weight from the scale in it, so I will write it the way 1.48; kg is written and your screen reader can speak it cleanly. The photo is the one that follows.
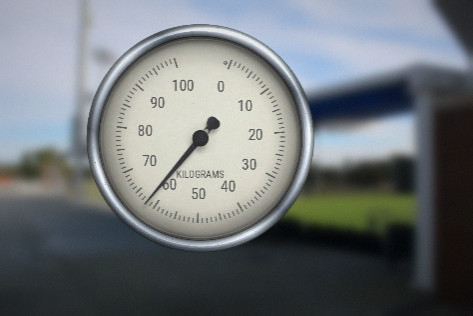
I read 62; kg
